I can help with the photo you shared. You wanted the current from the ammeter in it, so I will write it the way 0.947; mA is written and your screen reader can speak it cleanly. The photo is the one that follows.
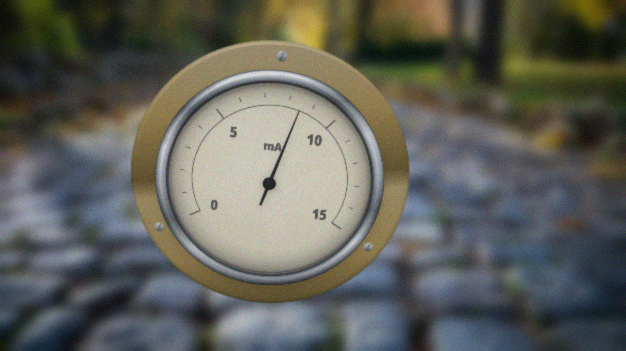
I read 8.5; mA
